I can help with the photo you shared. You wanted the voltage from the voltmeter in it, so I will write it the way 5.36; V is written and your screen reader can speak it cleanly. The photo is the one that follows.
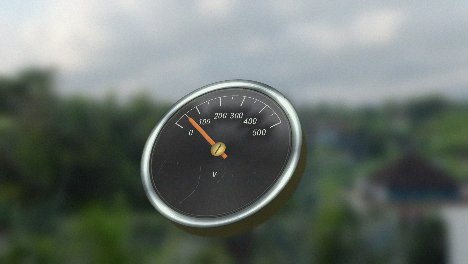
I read 50; V
